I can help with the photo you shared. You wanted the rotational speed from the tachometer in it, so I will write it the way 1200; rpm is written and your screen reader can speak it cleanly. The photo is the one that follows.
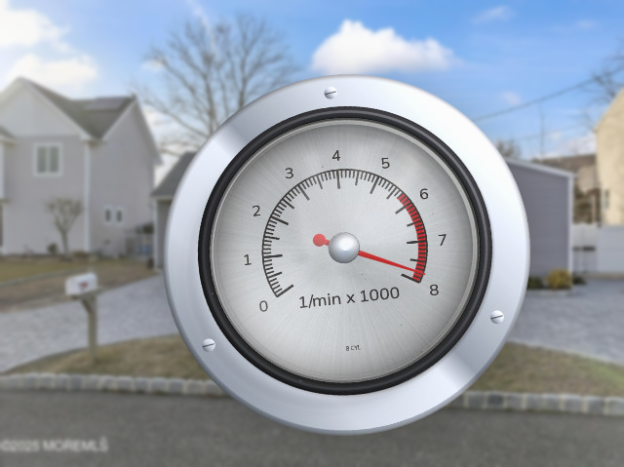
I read 7800; rpm
